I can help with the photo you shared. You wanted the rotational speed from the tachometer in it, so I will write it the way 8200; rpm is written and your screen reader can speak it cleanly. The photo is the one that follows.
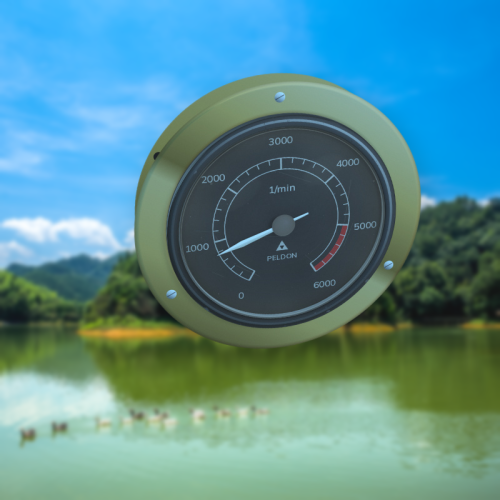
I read 800; rpm
